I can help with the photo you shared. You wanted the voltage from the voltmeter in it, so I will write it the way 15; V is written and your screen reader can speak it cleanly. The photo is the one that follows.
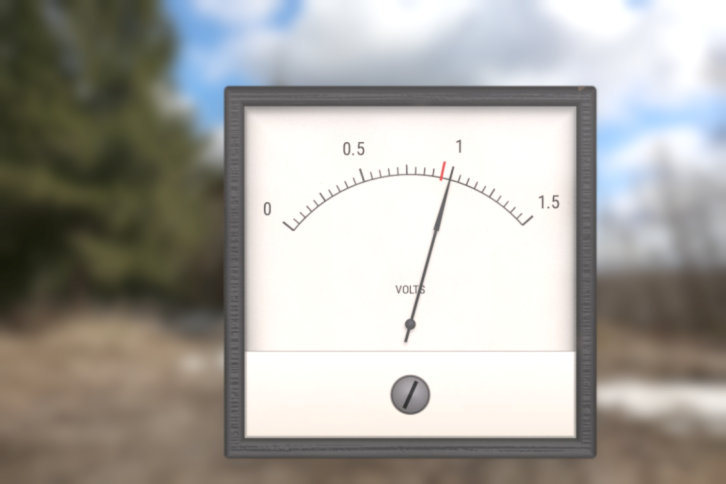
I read 1; V
